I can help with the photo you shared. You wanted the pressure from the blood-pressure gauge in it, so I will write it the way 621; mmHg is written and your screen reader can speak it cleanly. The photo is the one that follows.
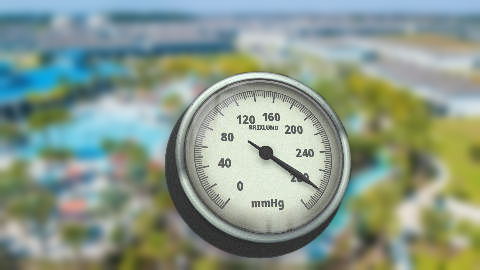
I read 280; mmHg
